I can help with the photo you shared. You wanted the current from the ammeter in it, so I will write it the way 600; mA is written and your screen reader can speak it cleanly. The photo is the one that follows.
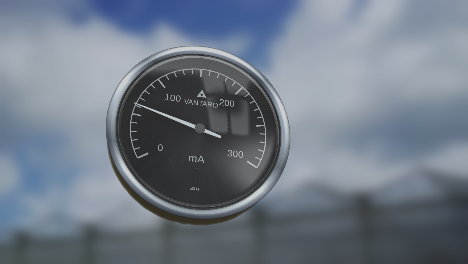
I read 60; mA
